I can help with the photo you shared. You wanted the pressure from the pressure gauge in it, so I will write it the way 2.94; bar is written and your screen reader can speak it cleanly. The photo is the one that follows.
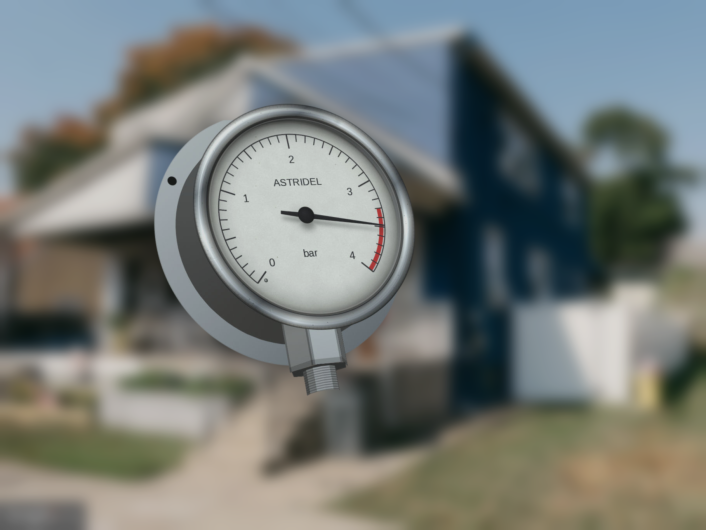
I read 3.5; bar
